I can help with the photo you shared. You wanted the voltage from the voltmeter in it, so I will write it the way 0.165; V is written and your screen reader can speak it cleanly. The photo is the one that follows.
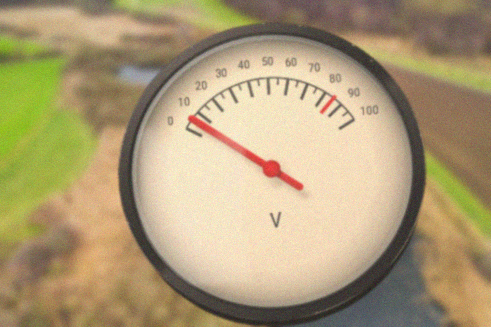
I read 5; V
